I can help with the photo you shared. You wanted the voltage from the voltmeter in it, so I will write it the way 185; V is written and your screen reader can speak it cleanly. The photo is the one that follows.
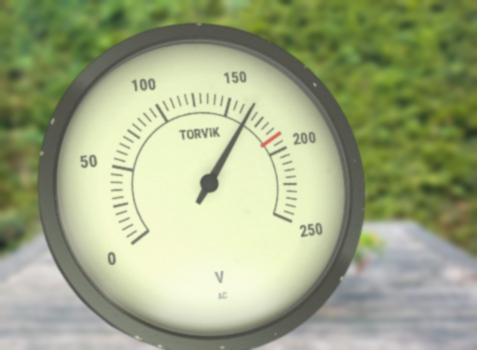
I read 165; V
